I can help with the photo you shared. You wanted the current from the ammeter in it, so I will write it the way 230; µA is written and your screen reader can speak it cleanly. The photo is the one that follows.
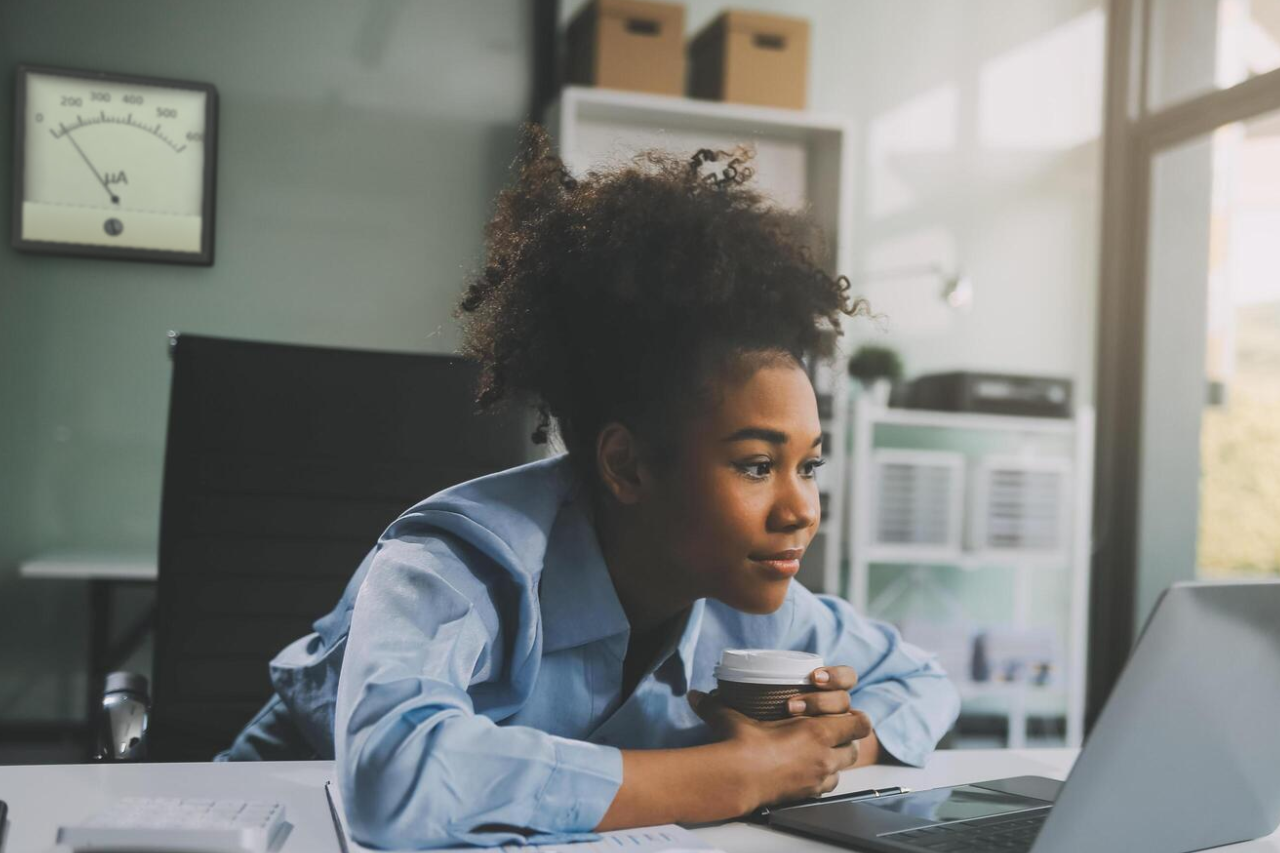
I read 100; µA
